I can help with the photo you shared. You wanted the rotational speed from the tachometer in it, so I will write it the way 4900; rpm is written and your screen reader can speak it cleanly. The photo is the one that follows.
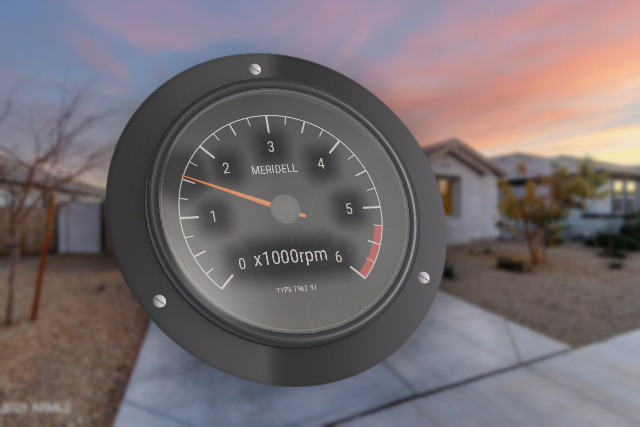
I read 1500; rpm
